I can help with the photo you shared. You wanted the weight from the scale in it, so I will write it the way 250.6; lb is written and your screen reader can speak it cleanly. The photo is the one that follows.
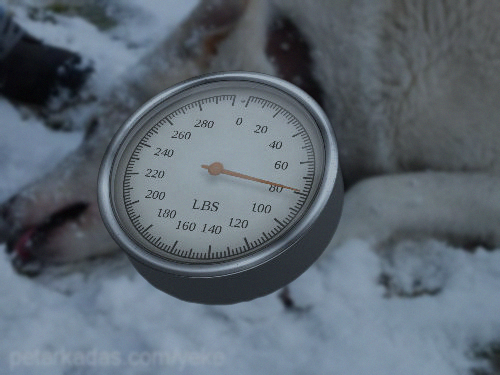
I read 80; lb
